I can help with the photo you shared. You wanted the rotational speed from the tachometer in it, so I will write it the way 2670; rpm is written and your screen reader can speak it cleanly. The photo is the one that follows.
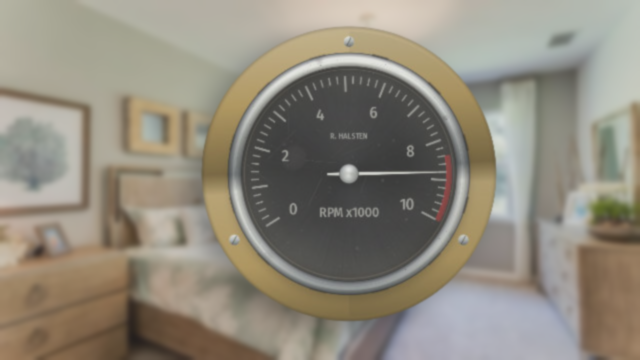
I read 8800; rpm
